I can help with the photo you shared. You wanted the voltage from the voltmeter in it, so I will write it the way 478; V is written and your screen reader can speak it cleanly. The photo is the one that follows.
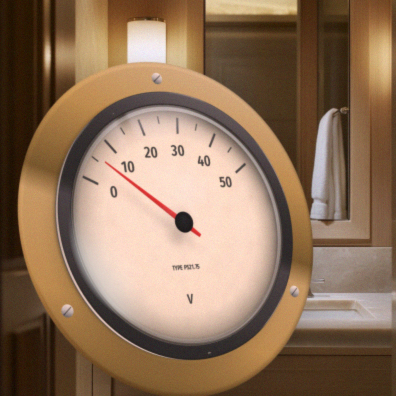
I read 5; V
